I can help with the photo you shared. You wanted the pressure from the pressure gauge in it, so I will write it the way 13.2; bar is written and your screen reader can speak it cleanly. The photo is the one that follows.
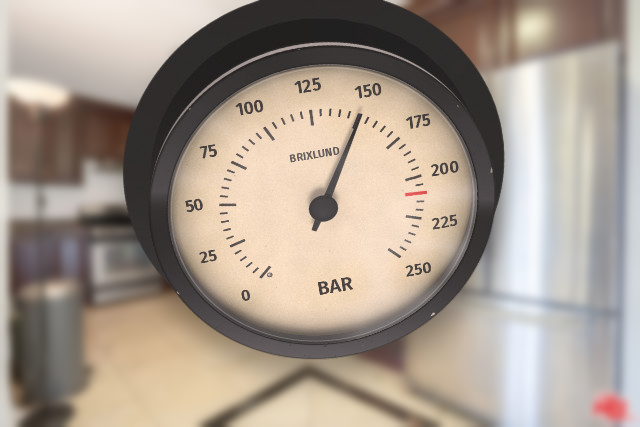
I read 150; bar
